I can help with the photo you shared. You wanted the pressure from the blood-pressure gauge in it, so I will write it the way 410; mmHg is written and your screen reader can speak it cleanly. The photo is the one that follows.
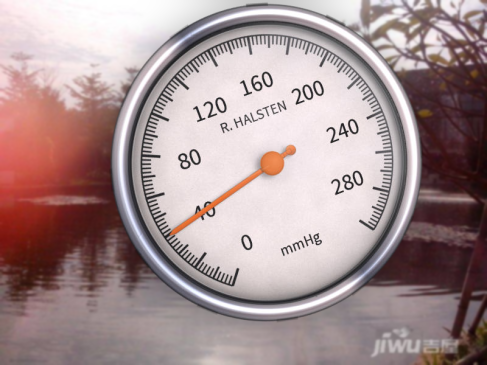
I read 40; mmHg
